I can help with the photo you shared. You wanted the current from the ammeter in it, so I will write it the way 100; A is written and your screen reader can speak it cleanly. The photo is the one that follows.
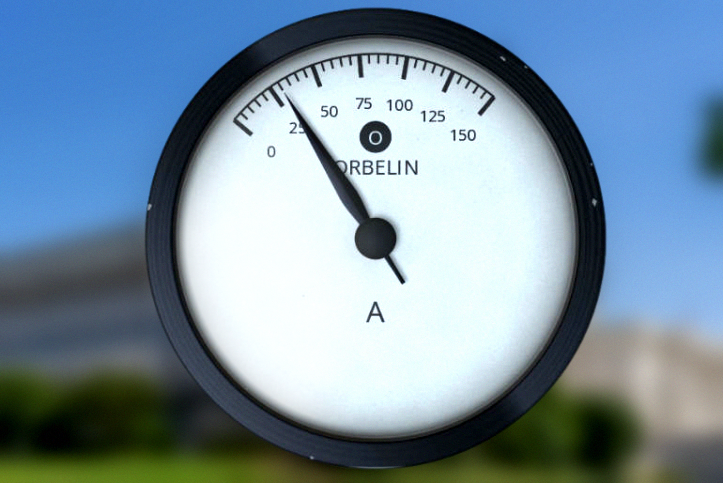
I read 30; A
